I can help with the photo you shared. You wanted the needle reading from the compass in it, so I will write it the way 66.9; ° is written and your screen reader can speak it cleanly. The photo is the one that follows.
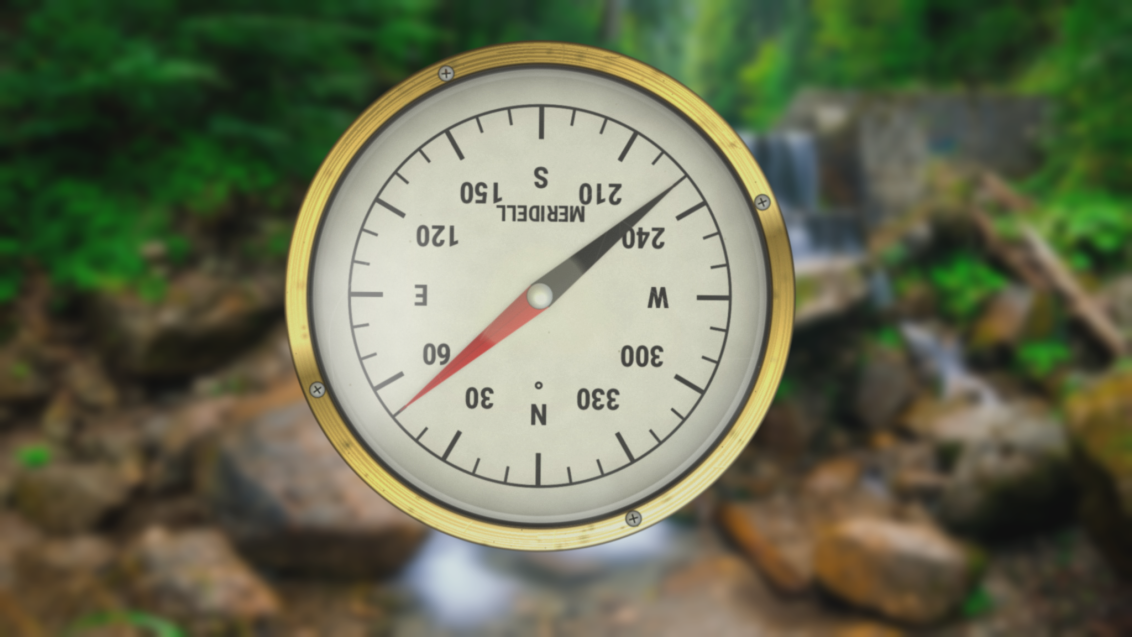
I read 50; °
